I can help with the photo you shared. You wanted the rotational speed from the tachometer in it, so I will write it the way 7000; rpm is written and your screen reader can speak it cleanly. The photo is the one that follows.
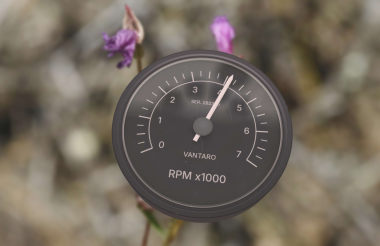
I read 4125; rpm
